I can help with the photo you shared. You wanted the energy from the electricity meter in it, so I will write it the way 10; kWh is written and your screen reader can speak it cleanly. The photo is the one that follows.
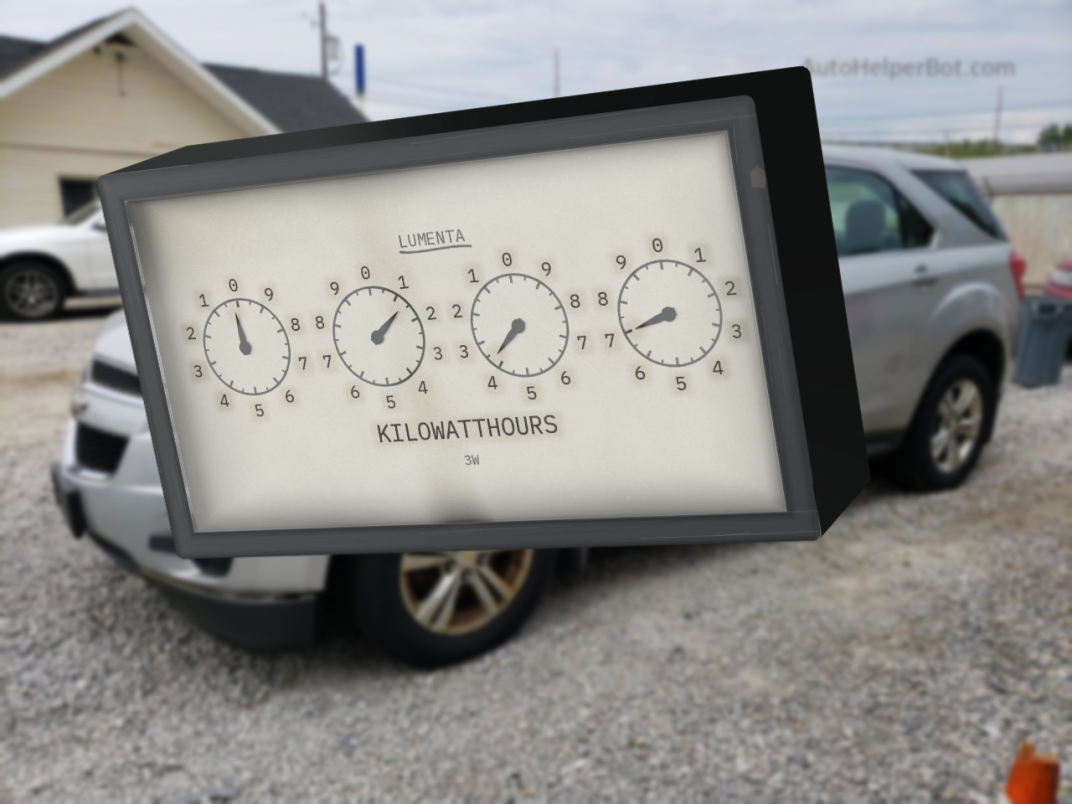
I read 137; kWh
